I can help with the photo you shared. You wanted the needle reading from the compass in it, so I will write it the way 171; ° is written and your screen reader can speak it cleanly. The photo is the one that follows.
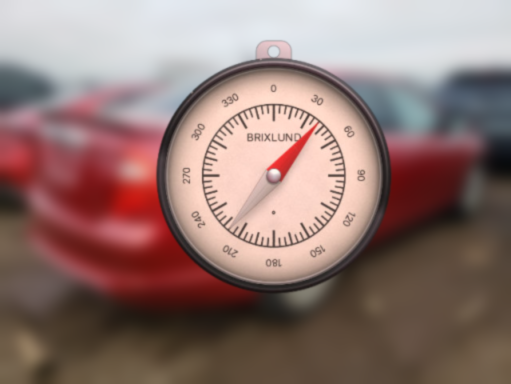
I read 40; °
